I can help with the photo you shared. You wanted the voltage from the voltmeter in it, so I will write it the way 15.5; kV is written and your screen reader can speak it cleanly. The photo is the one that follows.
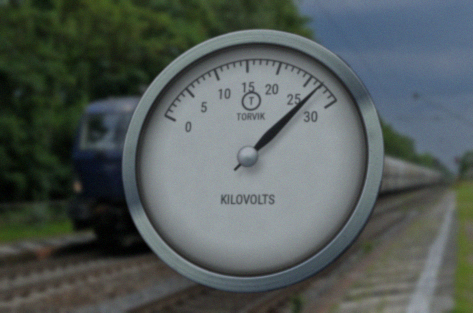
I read 27; kV
